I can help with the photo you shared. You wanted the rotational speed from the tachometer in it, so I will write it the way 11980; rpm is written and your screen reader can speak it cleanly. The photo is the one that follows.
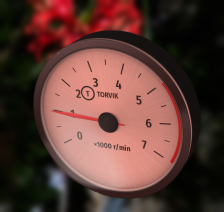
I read 1000; rpm
